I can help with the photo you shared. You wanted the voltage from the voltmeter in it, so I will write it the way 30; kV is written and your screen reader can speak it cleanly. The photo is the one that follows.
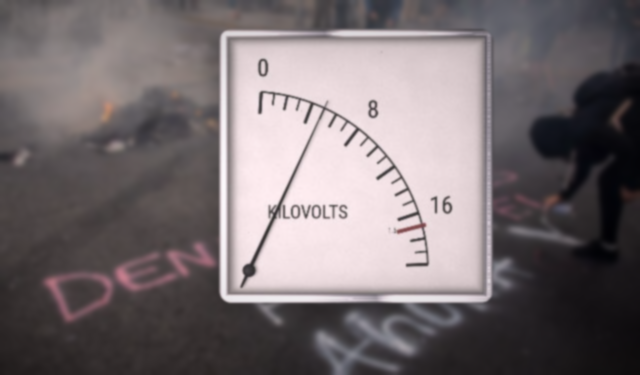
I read 5; kV
